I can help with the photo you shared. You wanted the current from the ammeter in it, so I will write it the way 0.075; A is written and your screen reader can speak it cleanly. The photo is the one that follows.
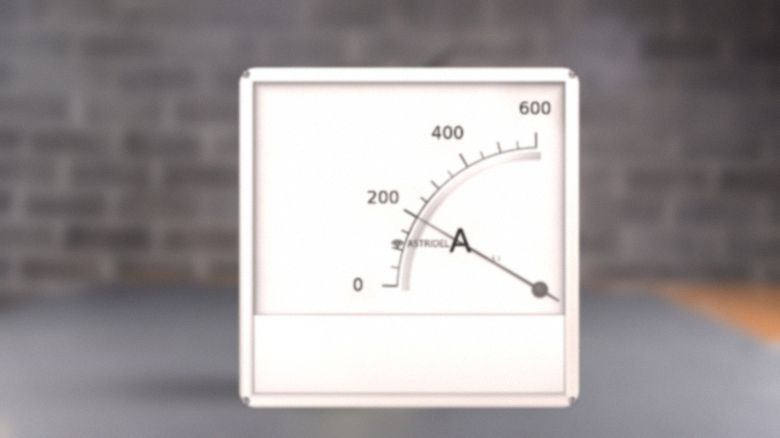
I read 200; A
